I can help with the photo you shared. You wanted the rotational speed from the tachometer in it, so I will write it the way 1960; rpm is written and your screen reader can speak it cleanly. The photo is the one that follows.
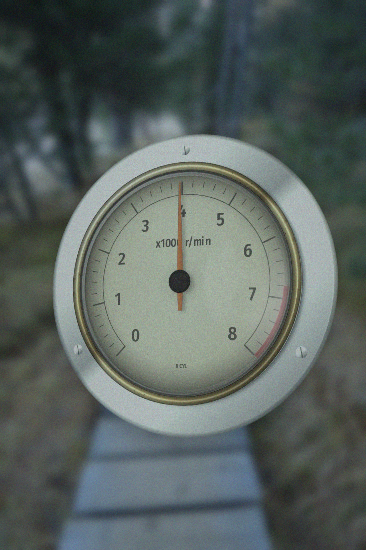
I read 4000; rpm
